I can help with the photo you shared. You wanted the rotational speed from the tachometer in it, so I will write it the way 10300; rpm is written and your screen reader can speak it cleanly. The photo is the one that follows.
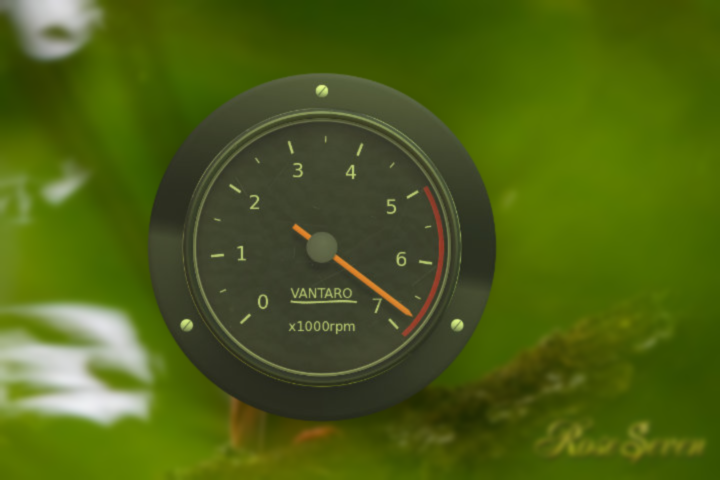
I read 6750; rpm
